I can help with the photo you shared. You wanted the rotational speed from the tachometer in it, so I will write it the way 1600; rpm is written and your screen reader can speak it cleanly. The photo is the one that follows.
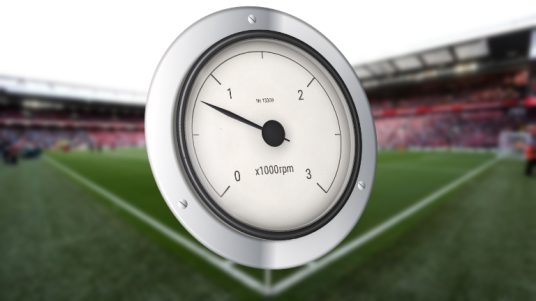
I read 750; rpm
